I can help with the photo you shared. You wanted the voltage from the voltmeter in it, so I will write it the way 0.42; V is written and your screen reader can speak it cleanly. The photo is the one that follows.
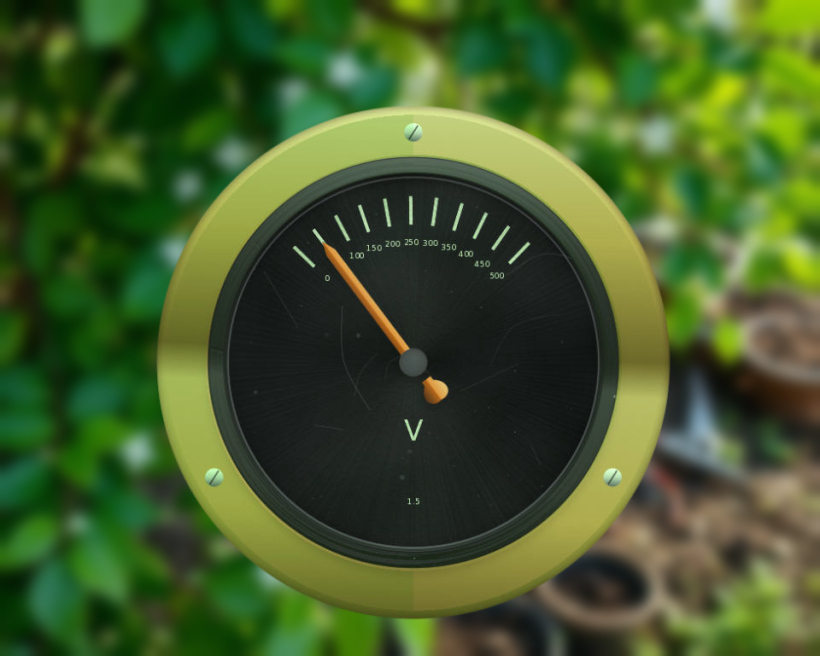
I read 50; V
